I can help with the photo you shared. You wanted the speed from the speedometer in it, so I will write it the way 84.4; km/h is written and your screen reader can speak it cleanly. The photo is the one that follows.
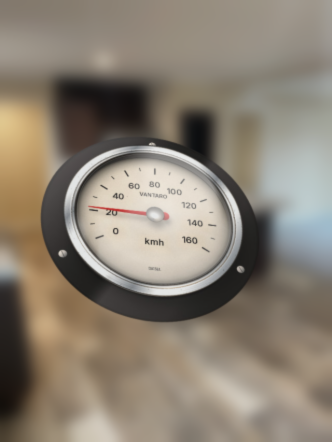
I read 20; km/h
